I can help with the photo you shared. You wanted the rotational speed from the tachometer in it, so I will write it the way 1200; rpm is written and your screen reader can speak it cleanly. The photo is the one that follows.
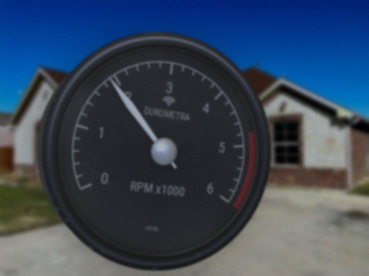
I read 1900; rpm
